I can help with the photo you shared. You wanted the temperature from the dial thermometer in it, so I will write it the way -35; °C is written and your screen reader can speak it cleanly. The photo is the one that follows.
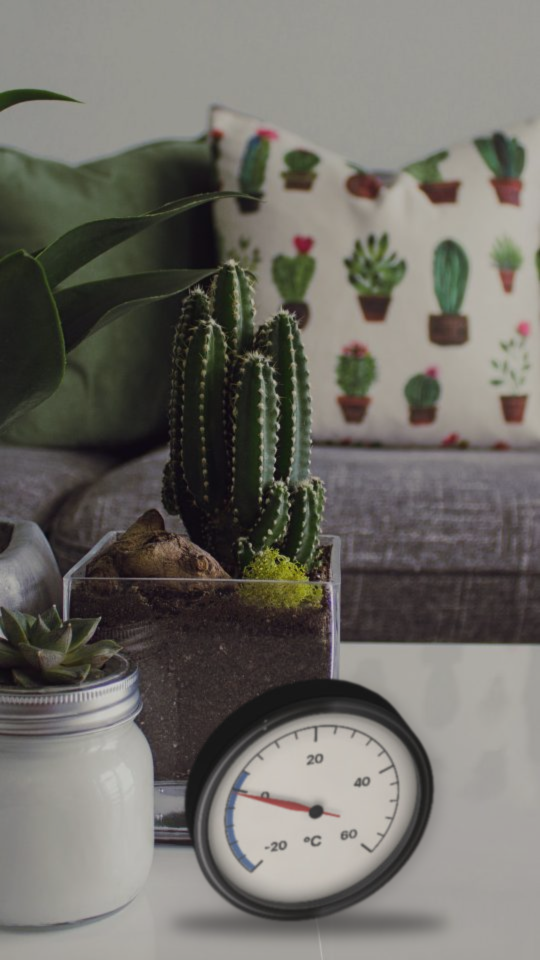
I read 0; °C
